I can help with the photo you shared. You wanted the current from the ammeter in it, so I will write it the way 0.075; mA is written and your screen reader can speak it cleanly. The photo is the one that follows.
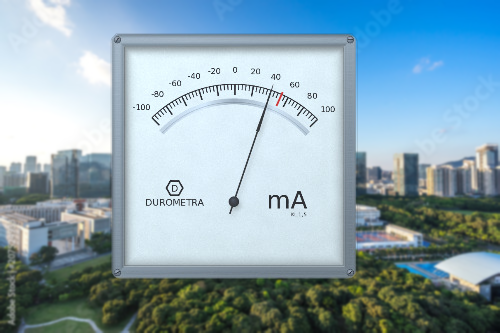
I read 40; mA
